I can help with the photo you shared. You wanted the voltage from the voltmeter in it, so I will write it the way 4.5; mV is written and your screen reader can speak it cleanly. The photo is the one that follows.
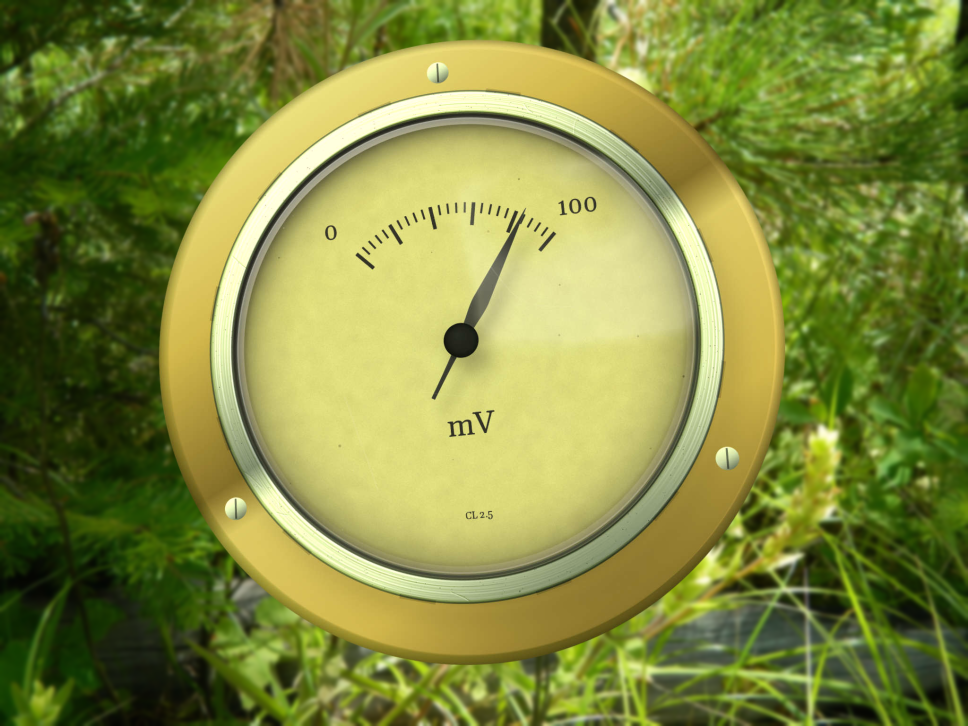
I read 84; mV
